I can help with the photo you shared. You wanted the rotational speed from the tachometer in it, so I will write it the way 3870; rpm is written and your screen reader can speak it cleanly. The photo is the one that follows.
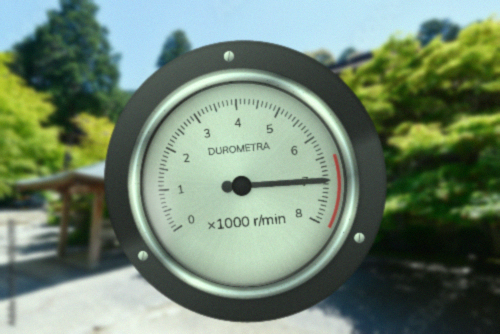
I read 7000; rpm
